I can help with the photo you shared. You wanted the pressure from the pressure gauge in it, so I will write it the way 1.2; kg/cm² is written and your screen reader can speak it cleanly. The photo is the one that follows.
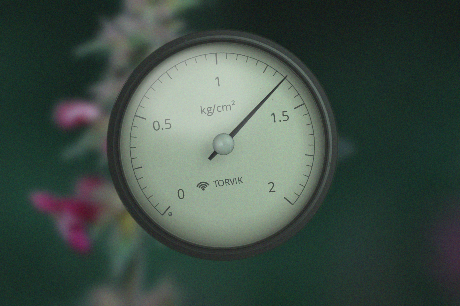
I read 1.35; kg/cm²
